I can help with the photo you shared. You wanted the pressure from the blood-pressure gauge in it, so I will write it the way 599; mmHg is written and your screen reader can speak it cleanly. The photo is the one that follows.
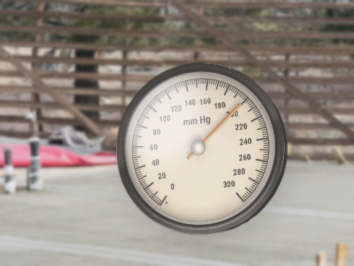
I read 200; mmHg
